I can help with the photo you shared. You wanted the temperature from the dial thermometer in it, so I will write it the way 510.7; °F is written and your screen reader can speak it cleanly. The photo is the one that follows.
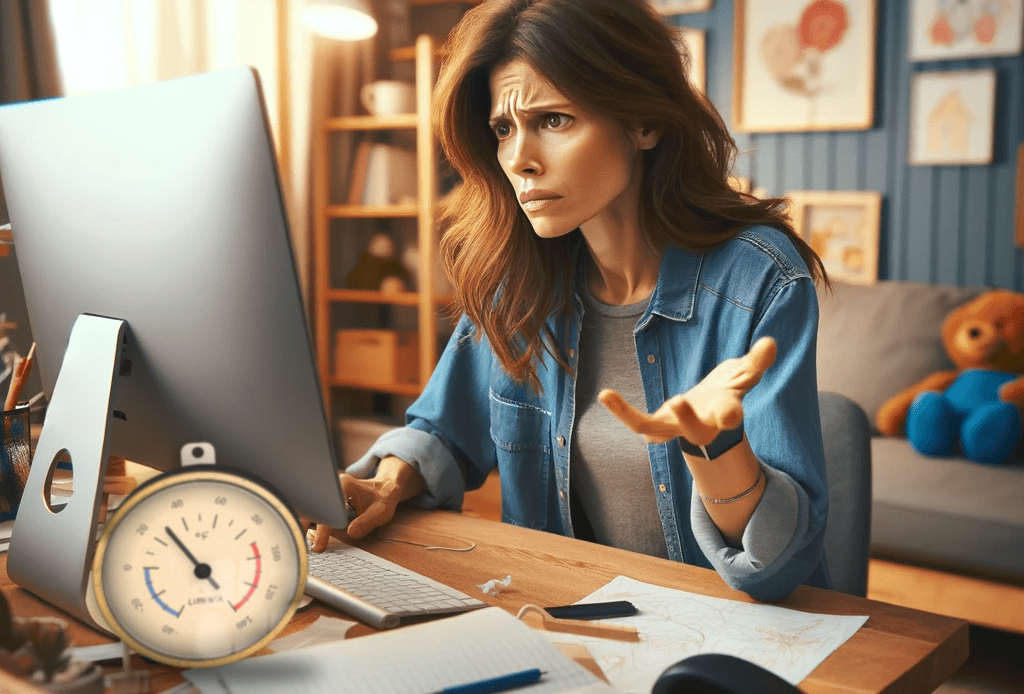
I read 30; °F
